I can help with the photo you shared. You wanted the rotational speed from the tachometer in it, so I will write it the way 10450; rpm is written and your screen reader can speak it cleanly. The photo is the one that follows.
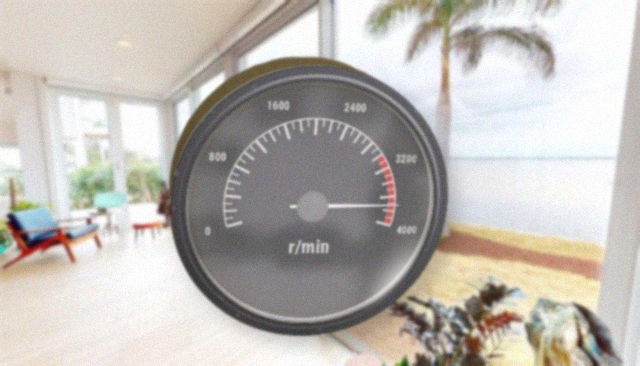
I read 3700; rpm
